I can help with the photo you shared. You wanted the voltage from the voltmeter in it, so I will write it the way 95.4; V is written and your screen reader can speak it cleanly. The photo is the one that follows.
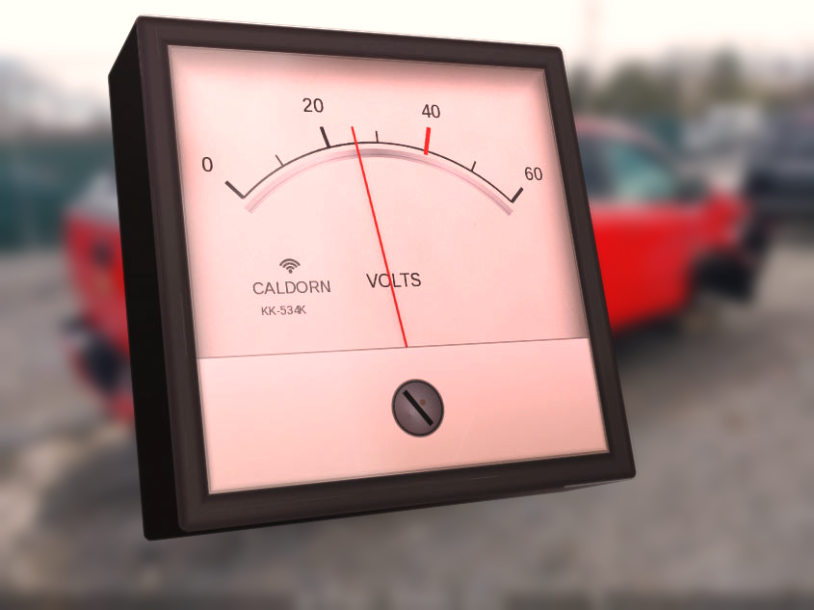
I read 25; V
